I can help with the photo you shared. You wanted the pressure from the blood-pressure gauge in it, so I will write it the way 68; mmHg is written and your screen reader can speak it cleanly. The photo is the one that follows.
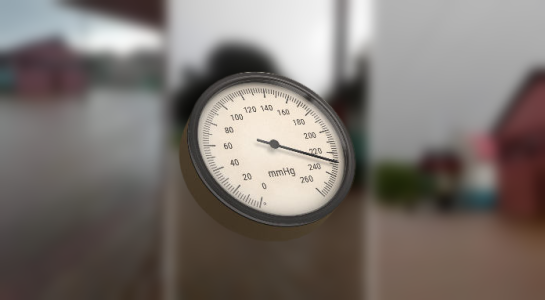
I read 230; mmHg
